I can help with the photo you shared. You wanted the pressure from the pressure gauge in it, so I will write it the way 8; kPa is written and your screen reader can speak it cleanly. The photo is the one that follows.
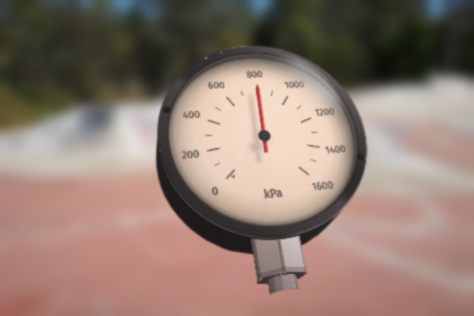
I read 800; kPa
